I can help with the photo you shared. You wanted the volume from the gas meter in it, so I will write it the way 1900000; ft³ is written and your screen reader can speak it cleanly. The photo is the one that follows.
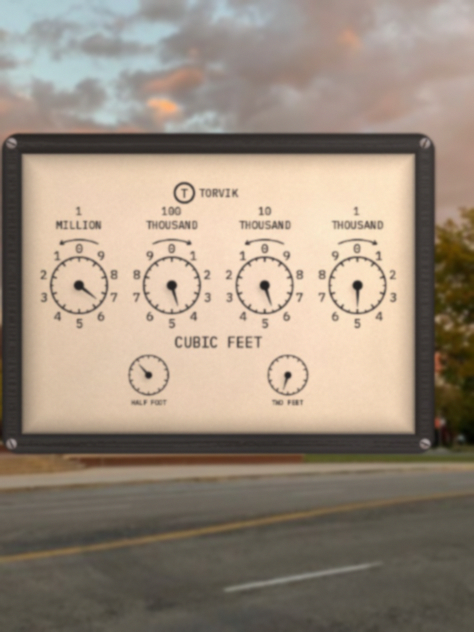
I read 645500; ft³
